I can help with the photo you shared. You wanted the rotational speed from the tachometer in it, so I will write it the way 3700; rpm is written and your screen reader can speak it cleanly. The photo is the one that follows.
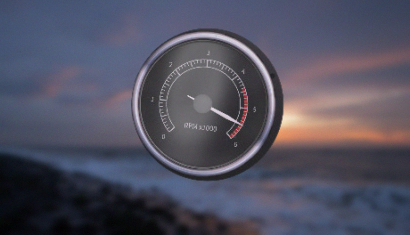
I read 5500; rpm
